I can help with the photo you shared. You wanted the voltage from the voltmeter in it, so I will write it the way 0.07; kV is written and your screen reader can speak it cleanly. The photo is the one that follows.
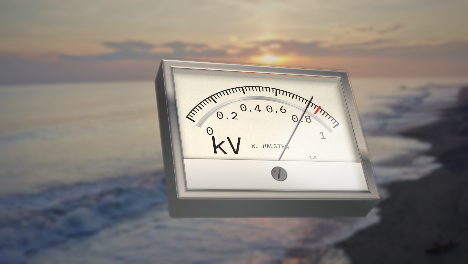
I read 0.8; kV
